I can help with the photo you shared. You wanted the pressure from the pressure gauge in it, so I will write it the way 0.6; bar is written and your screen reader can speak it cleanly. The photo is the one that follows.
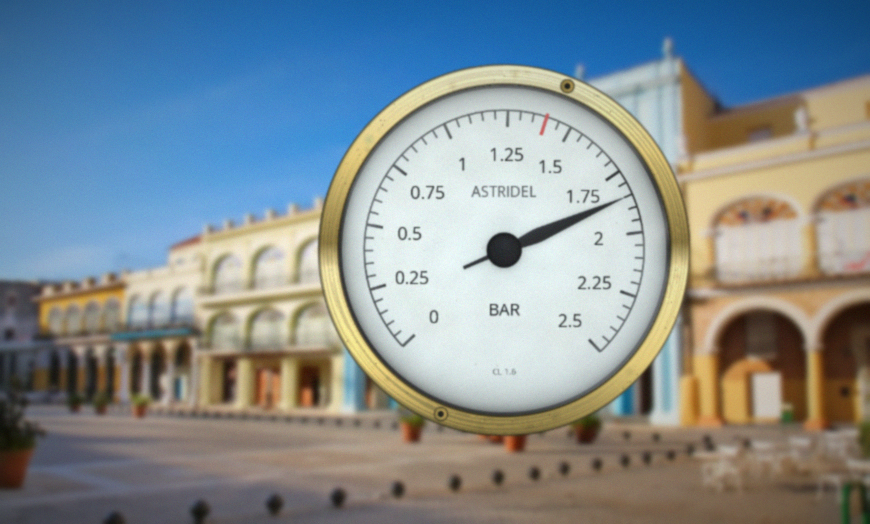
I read 1.85; bar
